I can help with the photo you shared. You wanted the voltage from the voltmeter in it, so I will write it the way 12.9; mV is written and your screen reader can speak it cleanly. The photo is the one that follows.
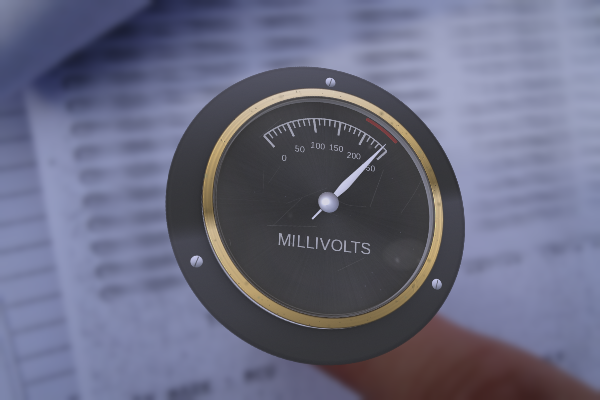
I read 240; mV
